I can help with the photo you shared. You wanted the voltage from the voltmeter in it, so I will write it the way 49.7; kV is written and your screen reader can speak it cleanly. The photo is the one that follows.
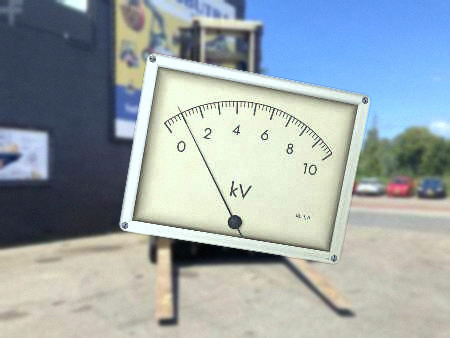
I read 1; kV
